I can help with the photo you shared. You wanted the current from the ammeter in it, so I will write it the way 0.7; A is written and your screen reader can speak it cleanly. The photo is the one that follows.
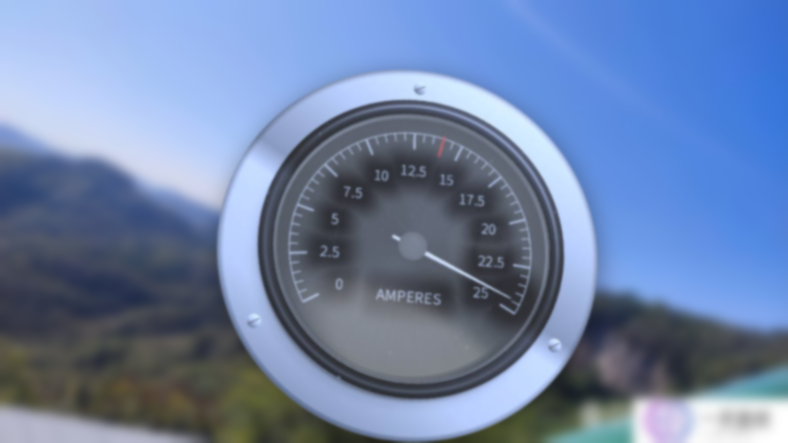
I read 24.5; A
